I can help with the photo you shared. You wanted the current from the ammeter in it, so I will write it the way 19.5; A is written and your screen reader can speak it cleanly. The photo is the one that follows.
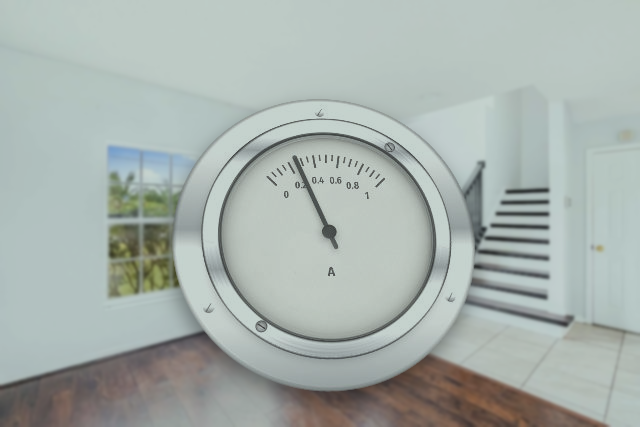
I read 0.25; A
